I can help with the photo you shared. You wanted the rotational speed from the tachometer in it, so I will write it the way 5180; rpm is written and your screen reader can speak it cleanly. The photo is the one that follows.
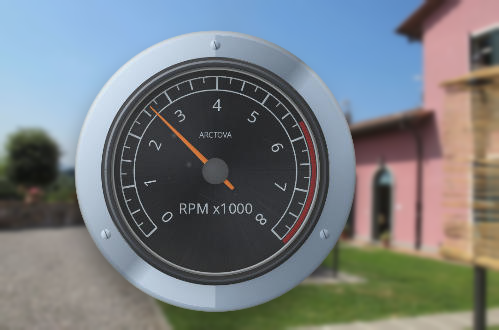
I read 2625; rpm
